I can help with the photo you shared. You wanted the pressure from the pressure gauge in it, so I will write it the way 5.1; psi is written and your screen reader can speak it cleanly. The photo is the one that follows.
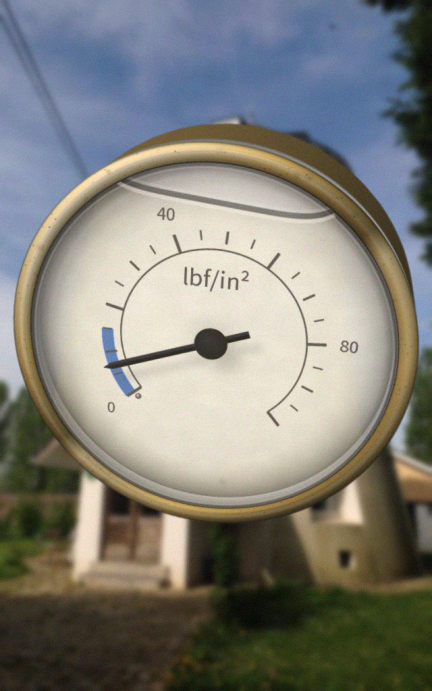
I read 7.5; psi
